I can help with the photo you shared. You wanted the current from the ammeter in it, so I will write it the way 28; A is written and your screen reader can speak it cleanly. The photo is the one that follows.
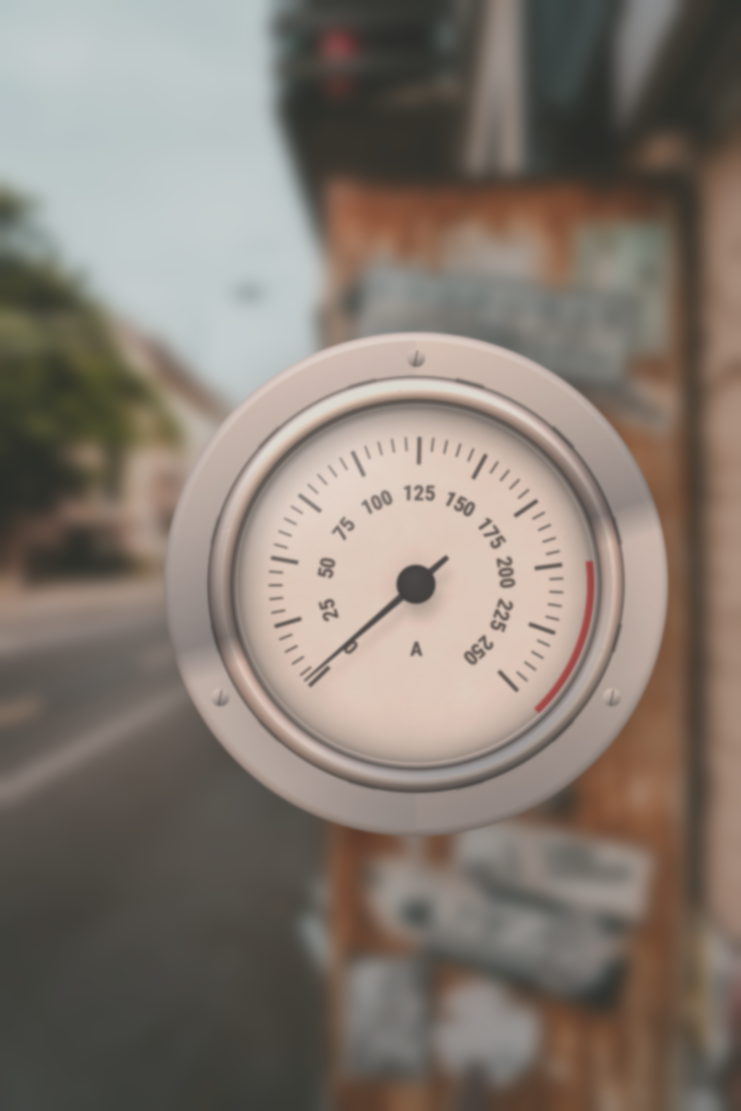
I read 2.5; A
